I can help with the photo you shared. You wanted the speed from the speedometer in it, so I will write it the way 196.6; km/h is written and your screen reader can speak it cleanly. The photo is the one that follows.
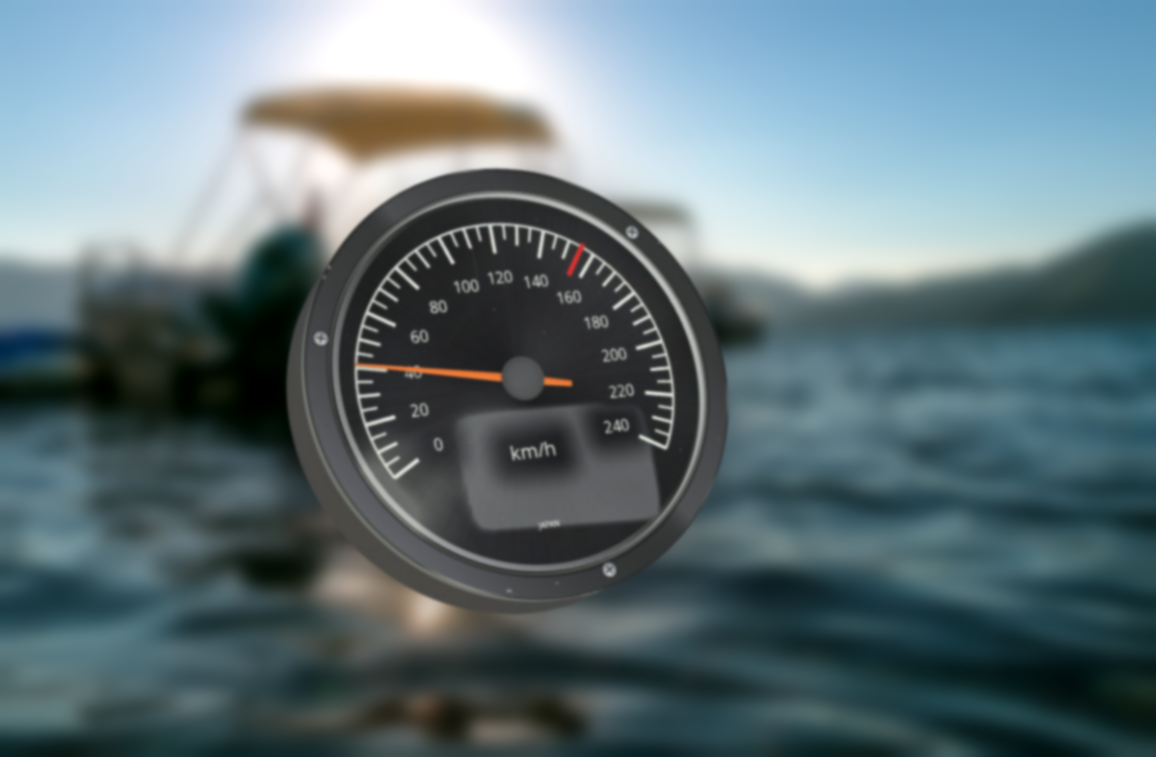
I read 40; km/h
